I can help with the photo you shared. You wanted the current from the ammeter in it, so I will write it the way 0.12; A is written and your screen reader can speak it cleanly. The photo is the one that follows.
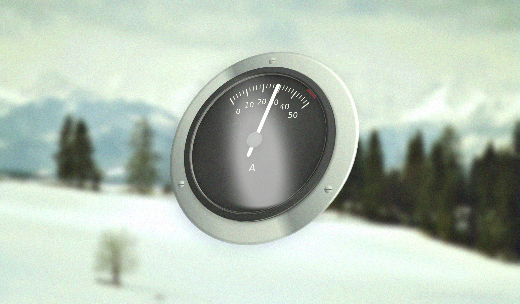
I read 30; A
